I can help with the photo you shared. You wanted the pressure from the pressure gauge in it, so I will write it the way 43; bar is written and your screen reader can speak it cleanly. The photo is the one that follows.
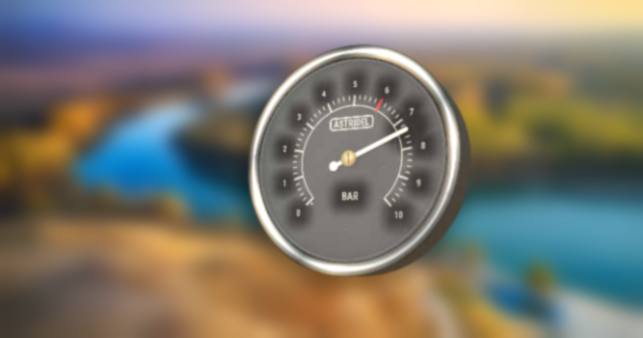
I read 7.4; bar
